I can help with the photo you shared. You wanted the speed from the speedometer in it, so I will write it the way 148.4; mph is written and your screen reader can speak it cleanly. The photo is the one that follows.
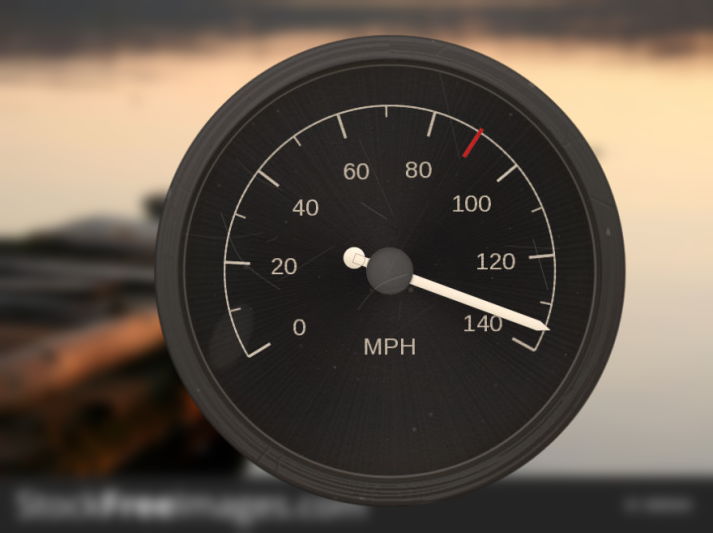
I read 135; mph
